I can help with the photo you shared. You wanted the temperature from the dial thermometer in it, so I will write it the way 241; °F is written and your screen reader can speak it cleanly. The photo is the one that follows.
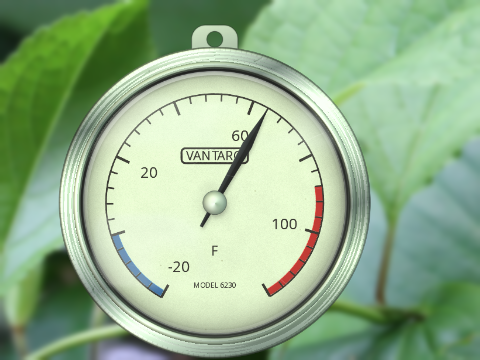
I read 64; °F
